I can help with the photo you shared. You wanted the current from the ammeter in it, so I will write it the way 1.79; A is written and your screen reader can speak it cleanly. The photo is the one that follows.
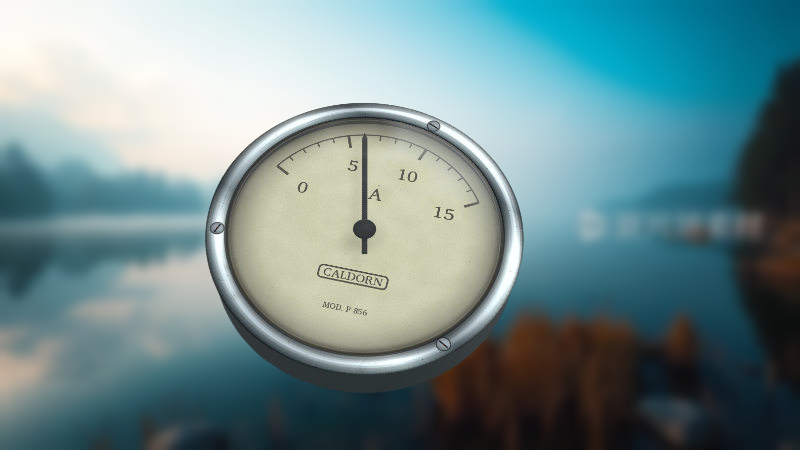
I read 6; A
